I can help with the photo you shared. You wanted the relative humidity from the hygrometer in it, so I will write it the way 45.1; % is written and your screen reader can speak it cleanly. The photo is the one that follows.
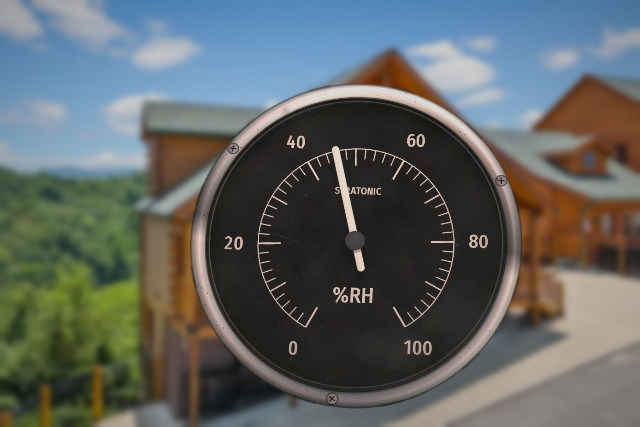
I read 46; %
